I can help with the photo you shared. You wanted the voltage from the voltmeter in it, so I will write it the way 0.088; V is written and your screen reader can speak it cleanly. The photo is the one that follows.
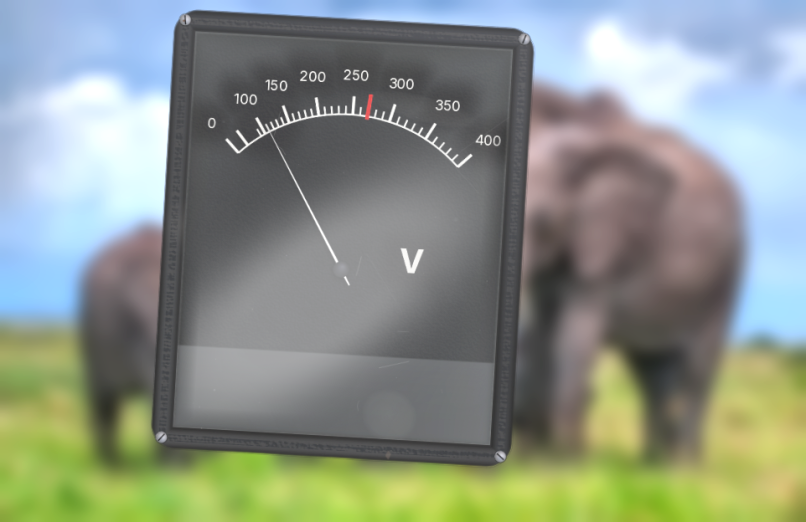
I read 110; V
